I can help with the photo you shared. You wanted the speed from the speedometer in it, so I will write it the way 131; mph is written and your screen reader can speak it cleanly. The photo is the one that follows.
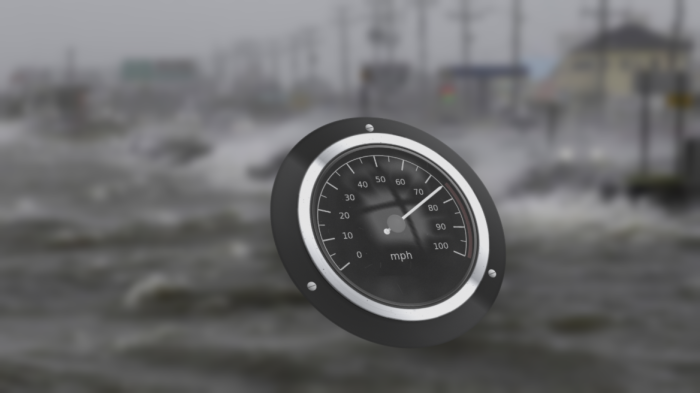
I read 75; mph
